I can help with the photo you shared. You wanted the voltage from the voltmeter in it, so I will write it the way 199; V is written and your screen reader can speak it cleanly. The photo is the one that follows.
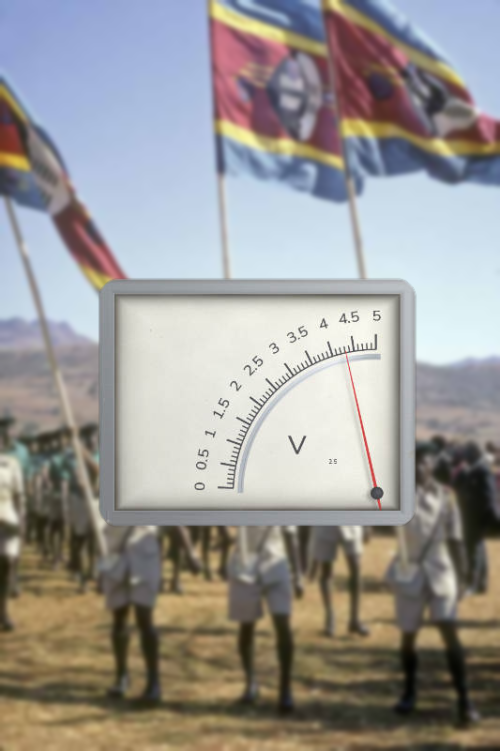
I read 4.3; V
